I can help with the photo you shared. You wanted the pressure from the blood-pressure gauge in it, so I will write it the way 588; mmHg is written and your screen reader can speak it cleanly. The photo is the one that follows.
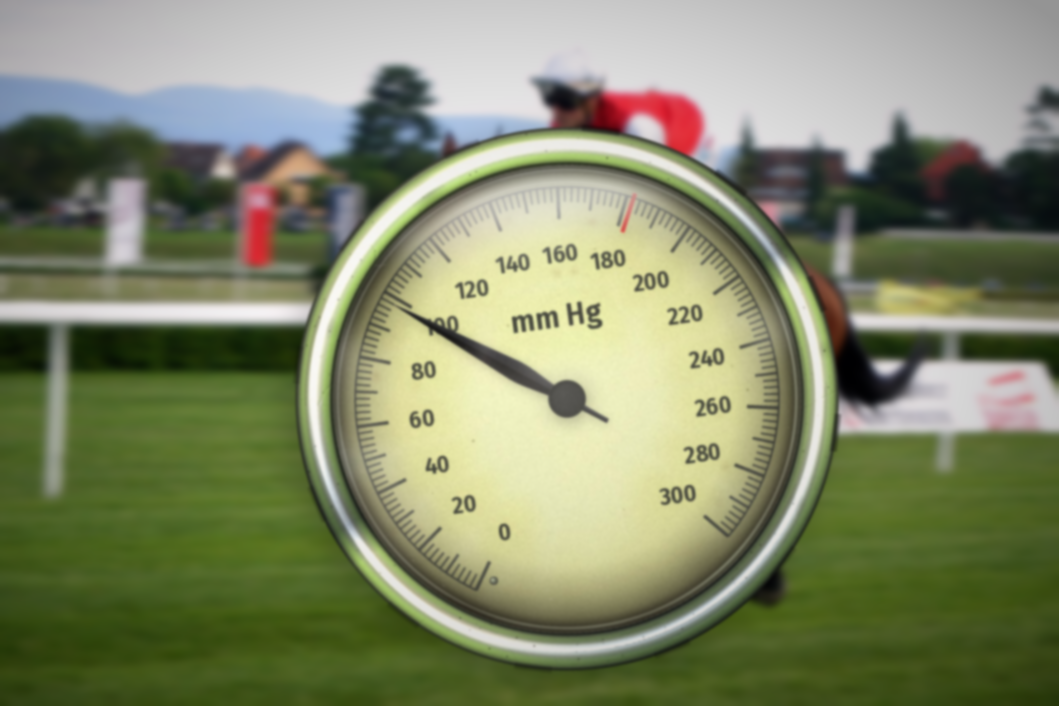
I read 98; mmHg
